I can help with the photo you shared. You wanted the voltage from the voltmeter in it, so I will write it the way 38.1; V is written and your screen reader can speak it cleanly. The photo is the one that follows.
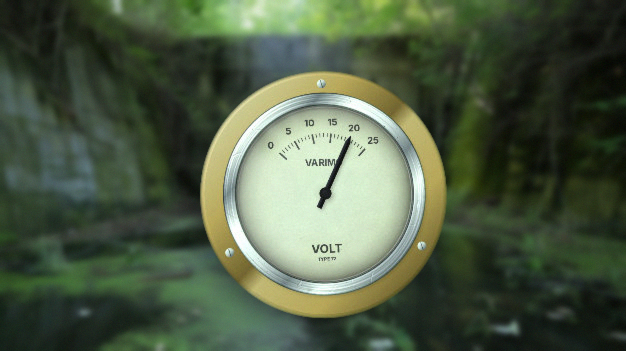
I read 20; V
